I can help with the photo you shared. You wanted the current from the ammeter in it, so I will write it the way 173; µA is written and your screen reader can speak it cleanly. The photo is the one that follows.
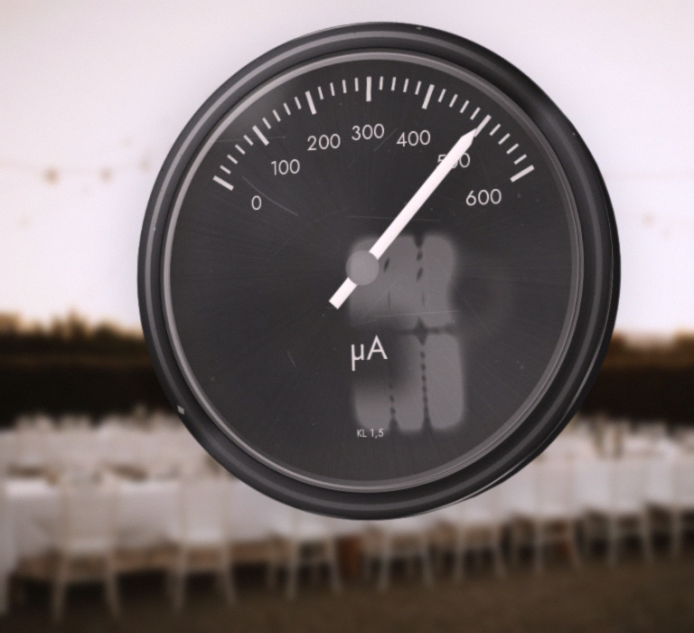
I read 500; µA
